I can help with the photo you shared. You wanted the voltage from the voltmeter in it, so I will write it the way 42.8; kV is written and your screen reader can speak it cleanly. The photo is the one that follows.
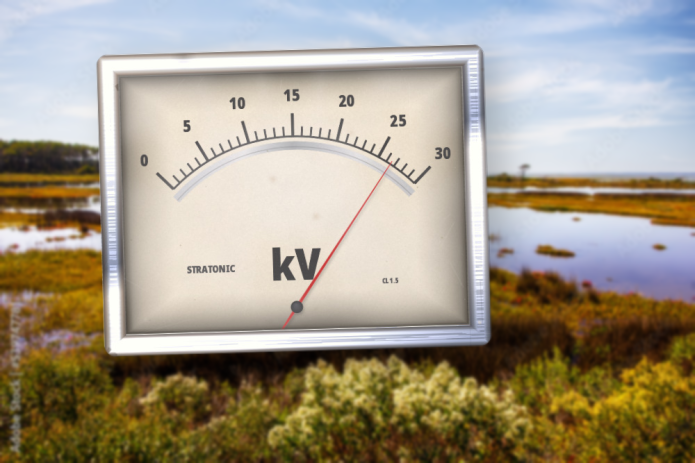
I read 26.5; kV
